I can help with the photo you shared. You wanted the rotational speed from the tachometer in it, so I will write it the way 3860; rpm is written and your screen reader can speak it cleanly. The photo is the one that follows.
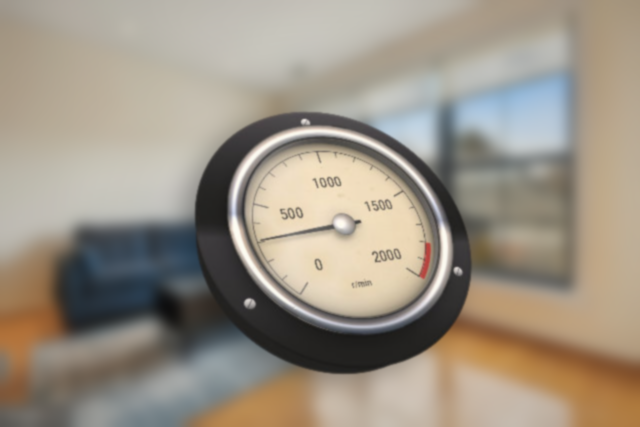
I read 300; rpm
